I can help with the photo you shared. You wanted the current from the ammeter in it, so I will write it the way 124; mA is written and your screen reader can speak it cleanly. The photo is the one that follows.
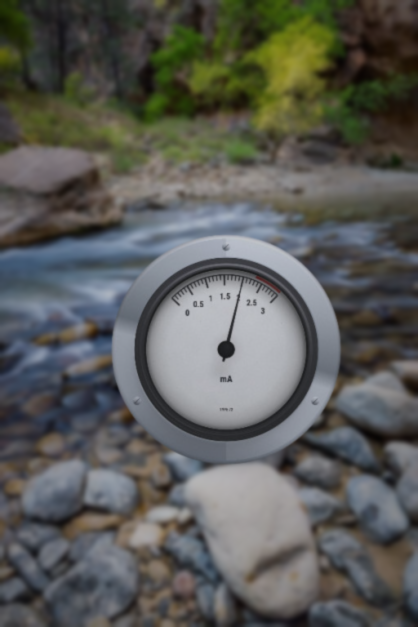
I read 2; mA
